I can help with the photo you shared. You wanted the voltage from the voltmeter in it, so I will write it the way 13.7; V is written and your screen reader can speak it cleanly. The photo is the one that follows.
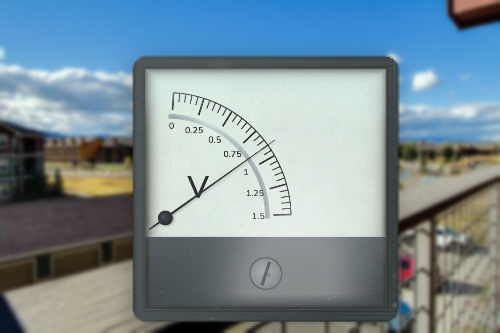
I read 0.9; V
